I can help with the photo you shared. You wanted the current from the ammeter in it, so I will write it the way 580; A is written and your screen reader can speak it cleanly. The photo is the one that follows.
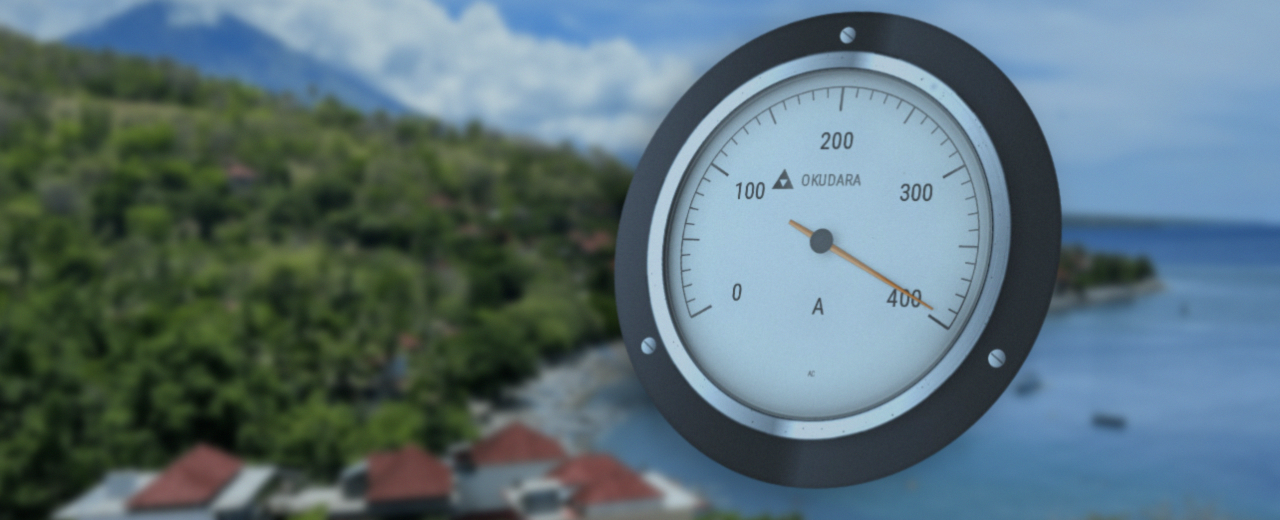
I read 395; A
